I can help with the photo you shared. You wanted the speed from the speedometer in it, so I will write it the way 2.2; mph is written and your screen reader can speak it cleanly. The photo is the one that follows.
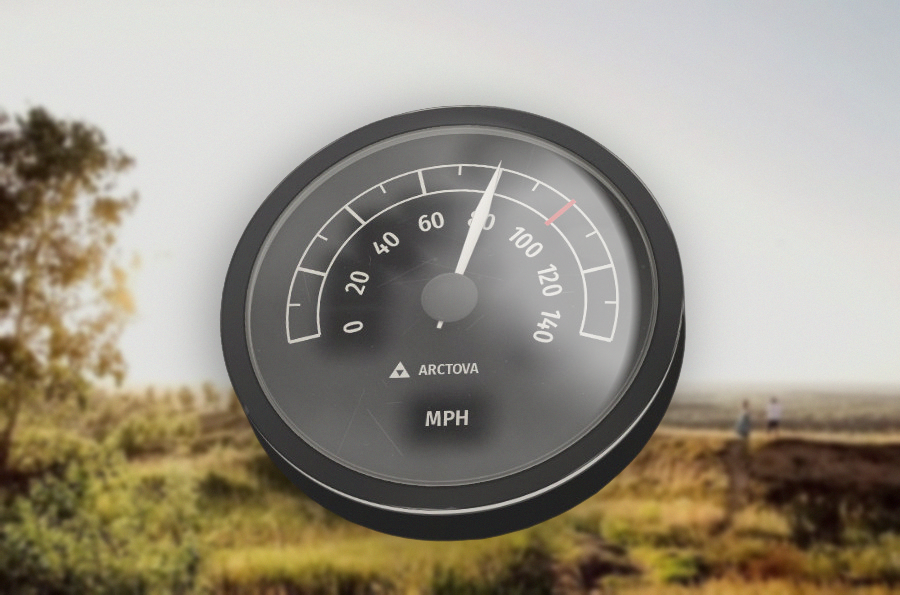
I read 80; mph
